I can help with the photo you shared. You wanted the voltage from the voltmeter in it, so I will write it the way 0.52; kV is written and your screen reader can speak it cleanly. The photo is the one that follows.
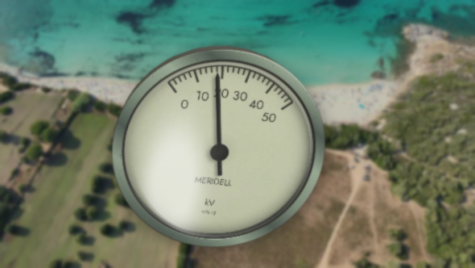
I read 18; kV
